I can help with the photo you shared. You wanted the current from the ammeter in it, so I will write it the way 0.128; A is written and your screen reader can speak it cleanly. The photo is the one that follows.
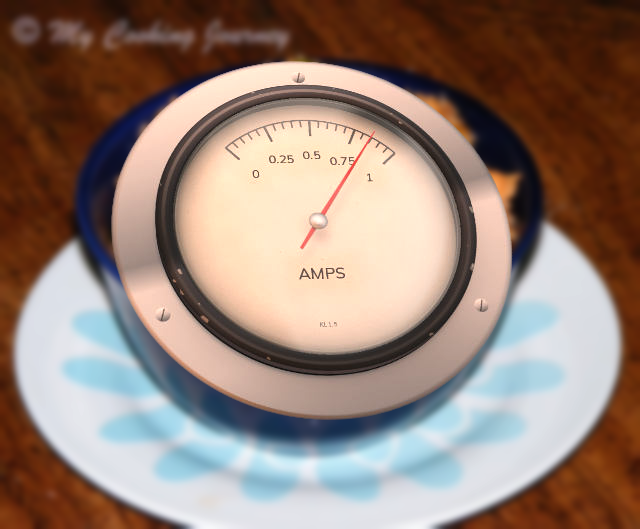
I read 0.85; A
